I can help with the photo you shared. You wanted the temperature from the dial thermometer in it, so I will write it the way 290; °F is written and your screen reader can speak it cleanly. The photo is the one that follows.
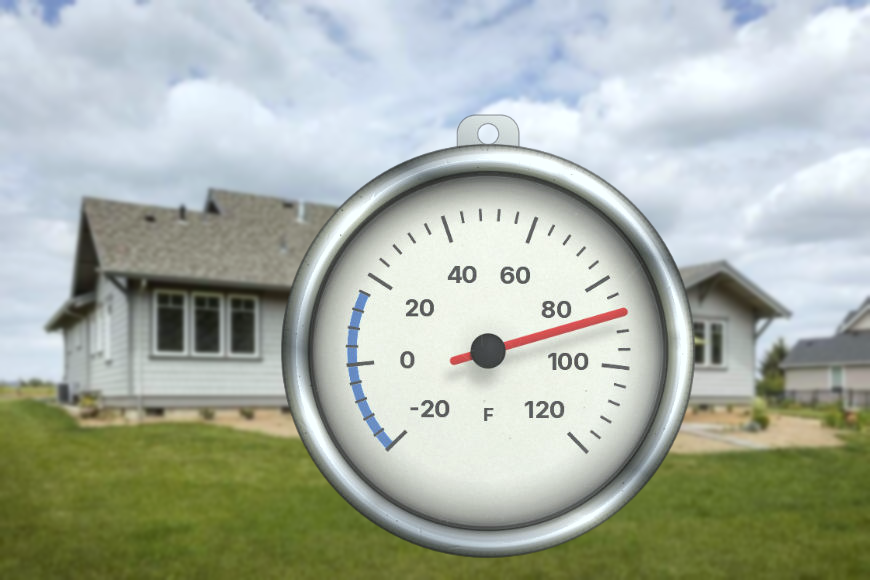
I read 88; °F
